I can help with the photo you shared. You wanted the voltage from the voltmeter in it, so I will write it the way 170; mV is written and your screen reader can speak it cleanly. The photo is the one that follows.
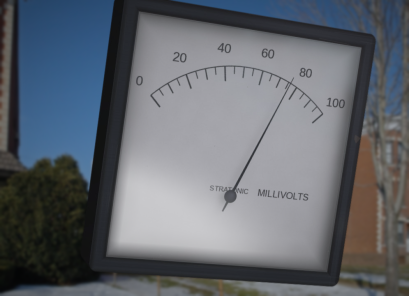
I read 75; mV
